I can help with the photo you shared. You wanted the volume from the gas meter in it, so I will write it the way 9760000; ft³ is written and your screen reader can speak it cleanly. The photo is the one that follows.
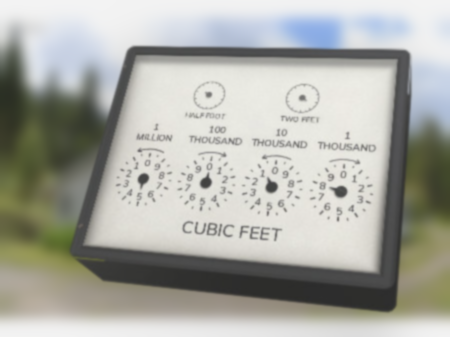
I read 500800; ft³
